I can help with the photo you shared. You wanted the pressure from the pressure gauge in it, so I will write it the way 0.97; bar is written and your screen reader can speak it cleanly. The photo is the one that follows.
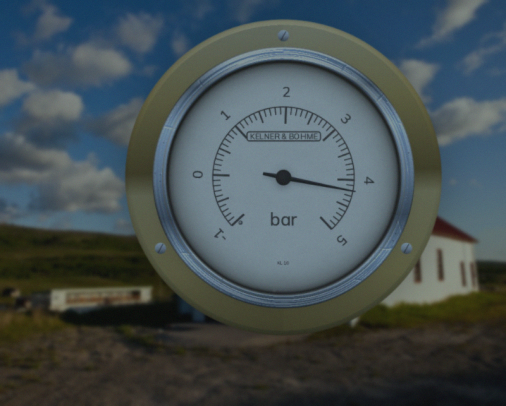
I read 4.2; bar
